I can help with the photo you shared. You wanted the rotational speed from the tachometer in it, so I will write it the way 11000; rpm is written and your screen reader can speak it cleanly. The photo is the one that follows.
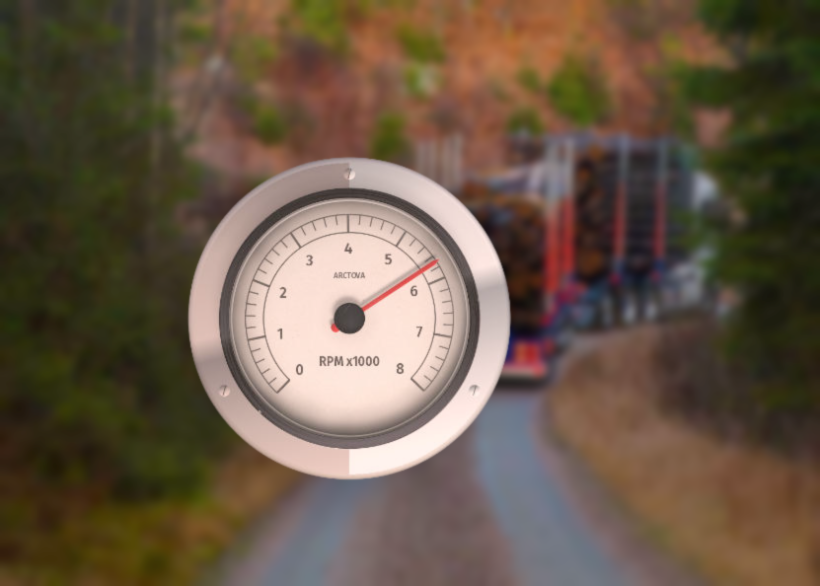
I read 5700; rpm
